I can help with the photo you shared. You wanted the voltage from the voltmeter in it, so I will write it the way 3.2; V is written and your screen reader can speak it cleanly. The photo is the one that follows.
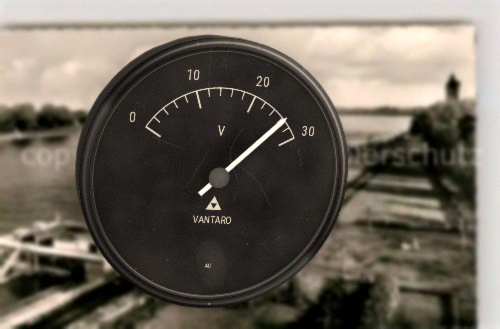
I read 26; V
